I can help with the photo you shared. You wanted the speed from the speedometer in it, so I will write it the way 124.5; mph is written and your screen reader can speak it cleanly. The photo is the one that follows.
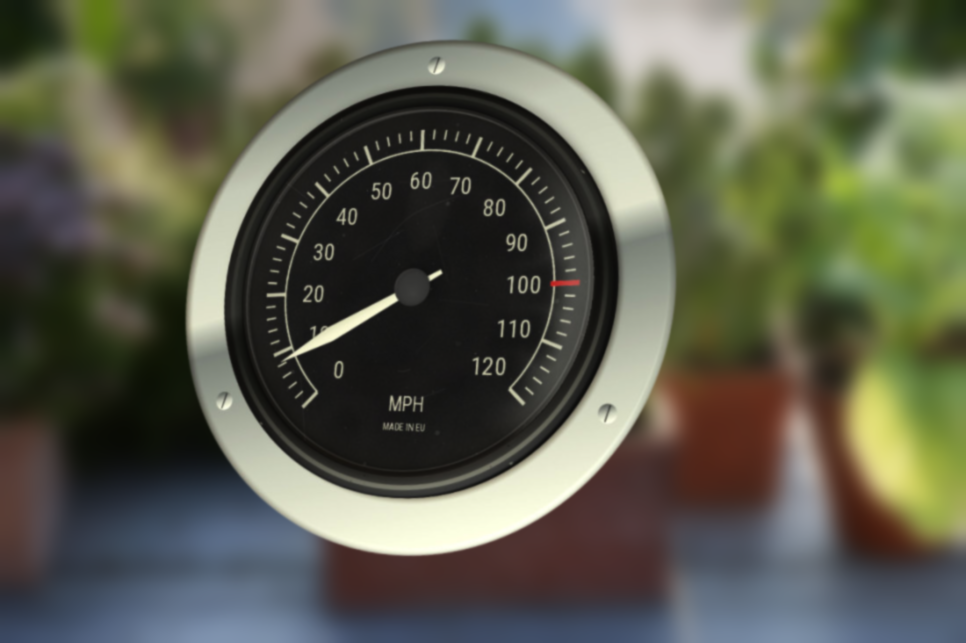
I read 8; mph
